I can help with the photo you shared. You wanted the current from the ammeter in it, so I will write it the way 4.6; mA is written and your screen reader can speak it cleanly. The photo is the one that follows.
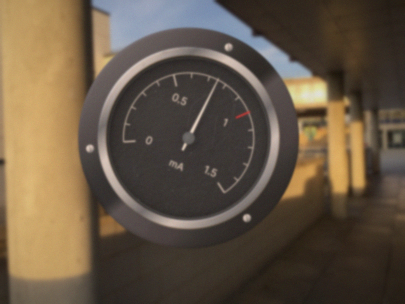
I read 0.75; mA
